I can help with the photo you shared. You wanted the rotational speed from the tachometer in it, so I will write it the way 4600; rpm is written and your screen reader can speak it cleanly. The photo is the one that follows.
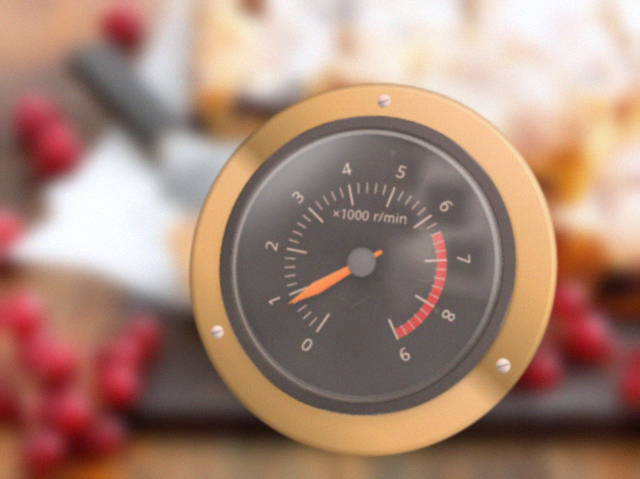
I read 800; rpm
